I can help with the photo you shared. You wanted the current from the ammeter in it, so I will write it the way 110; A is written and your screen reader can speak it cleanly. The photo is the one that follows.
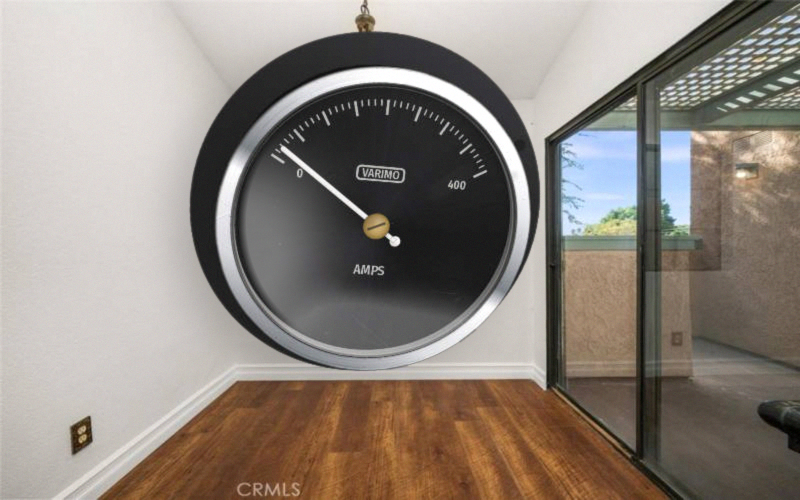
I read 20; A
